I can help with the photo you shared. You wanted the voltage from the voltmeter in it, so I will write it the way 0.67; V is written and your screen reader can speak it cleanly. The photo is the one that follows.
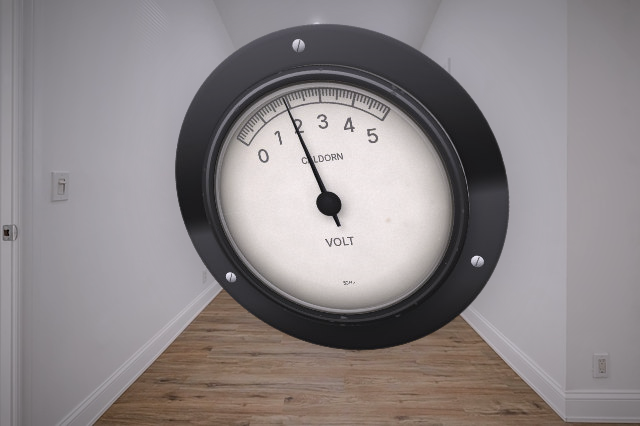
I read 2; V
